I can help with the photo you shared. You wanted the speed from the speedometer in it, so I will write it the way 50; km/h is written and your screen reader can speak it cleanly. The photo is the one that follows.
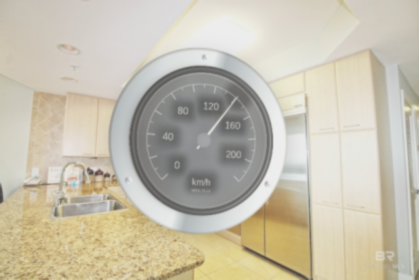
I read 140; km/h
